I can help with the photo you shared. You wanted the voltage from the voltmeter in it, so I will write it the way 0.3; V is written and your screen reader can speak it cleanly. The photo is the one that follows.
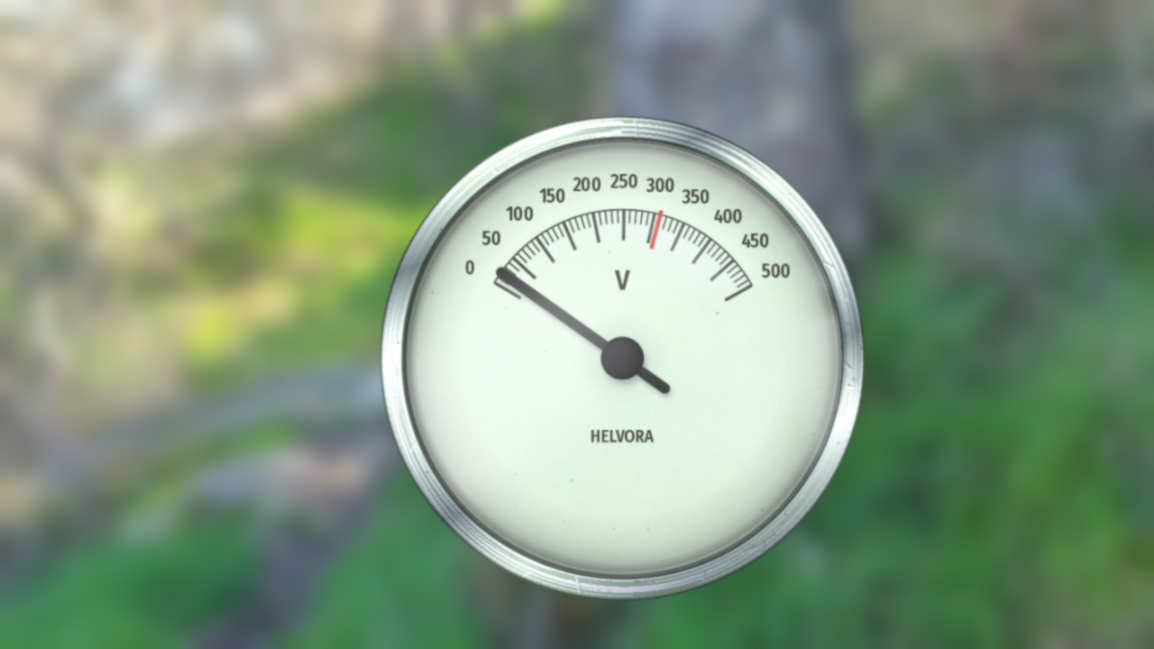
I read 20; V
